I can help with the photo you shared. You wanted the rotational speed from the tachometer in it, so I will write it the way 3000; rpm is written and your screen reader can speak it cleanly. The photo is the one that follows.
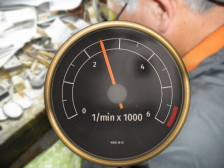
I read 2500; rpm
